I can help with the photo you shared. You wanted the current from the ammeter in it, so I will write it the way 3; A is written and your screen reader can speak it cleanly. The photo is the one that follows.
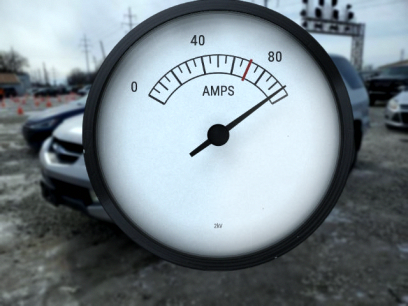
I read 95; A
